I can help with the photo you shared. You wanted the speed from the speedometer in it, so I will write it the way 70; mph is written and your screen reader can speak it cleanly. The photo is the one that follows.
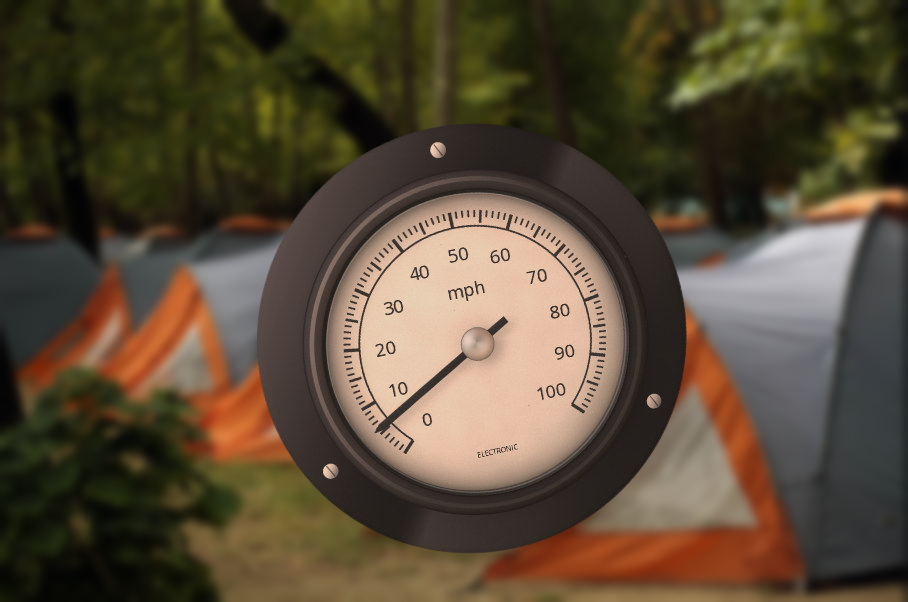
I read 6; mph
